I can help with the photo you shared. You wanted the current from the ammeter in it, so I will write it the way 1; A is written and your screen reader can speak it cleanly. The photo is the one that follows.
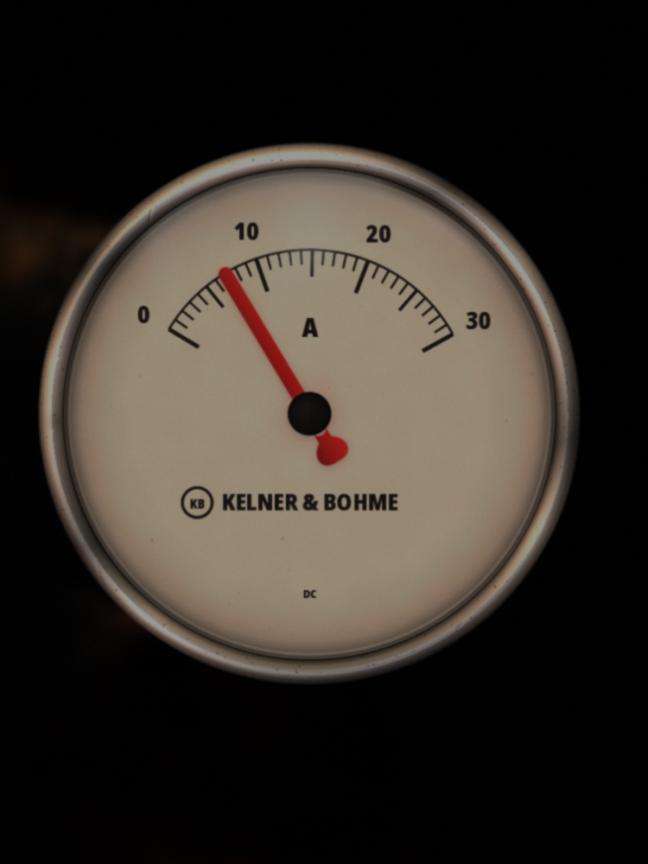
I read 7; A
